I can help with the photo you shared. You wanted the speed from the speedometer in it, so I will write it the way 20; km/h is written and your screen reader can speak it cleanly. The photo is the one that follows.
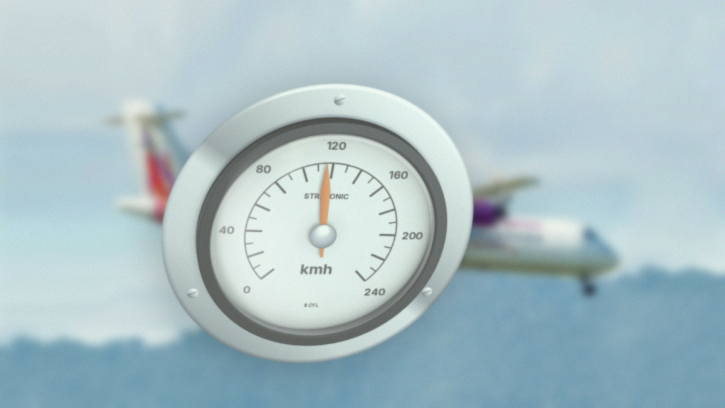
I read 115; km/h
